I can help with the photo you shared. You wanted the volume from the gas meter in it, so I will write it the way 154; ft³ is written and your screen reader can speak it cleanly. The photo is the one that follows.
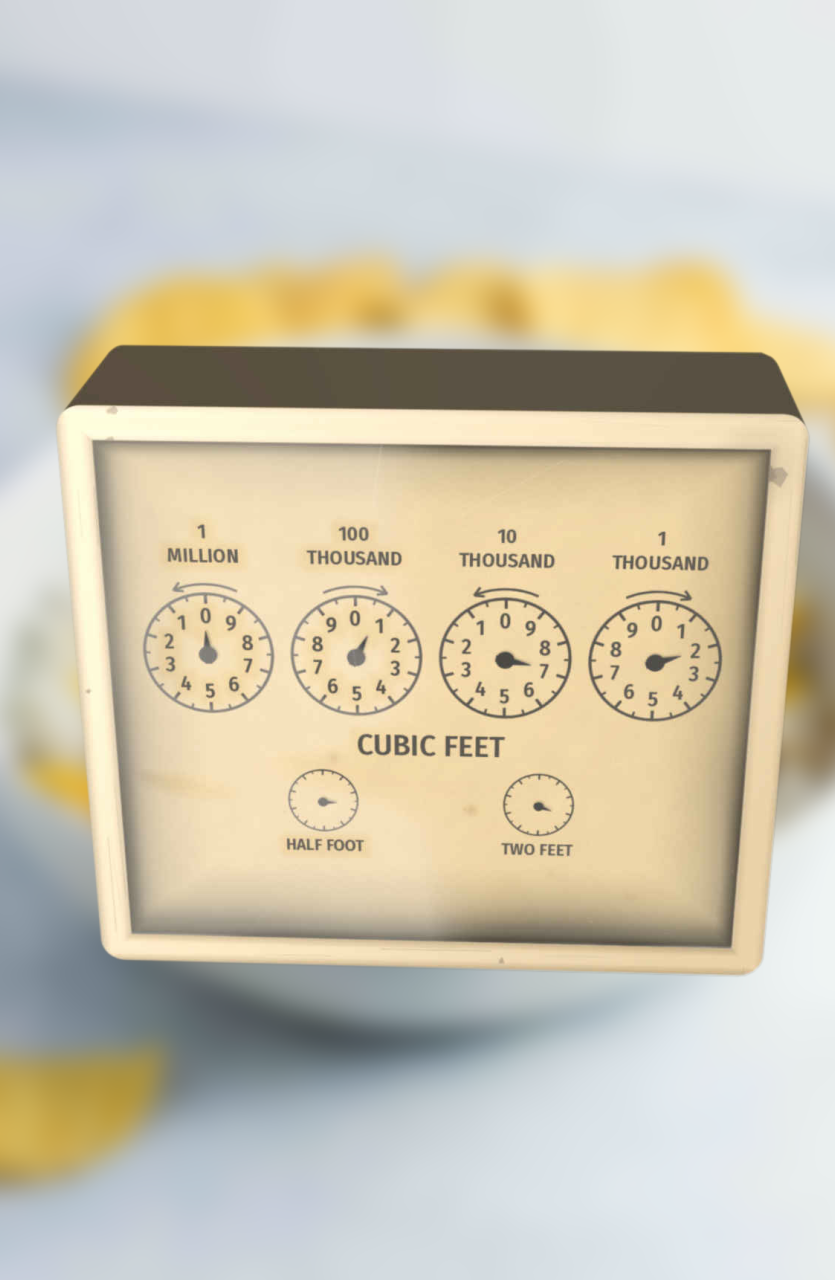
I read 7200; ft³
